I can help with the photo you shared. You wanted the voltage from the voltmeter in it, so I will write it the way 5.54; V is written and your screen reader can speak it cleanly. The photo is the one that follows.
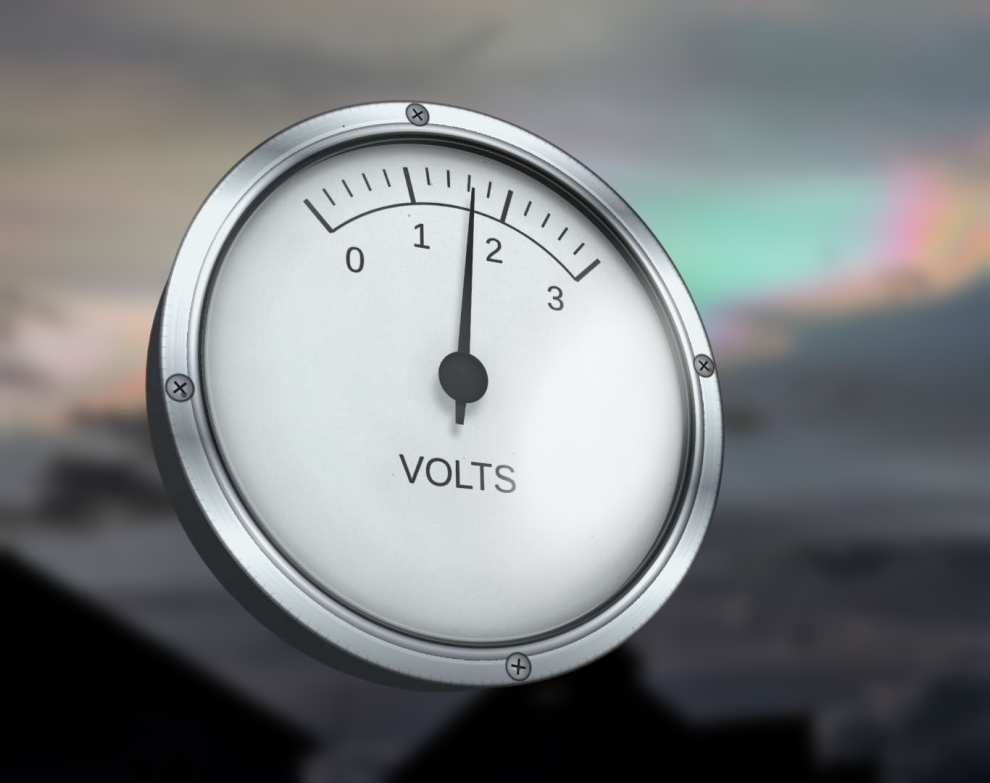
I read 1.6; V
